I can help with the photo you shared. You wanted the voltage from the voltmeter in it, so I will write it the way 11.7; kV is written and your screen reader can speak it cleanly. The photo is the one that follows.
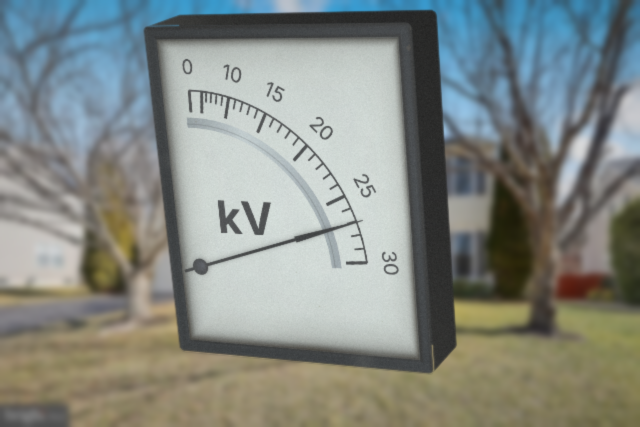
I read 27; kV
